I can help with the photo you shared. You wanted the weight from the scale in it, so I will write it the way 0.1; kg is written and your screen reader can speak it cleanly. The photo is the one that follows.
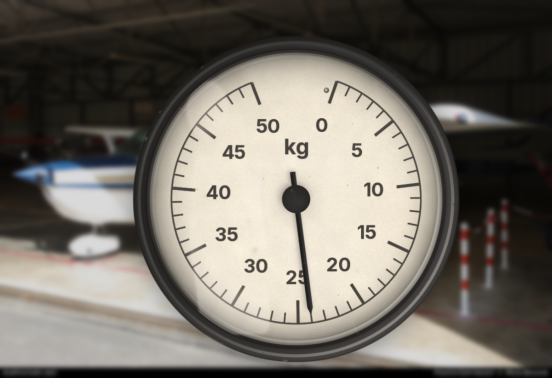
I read 24; kg
